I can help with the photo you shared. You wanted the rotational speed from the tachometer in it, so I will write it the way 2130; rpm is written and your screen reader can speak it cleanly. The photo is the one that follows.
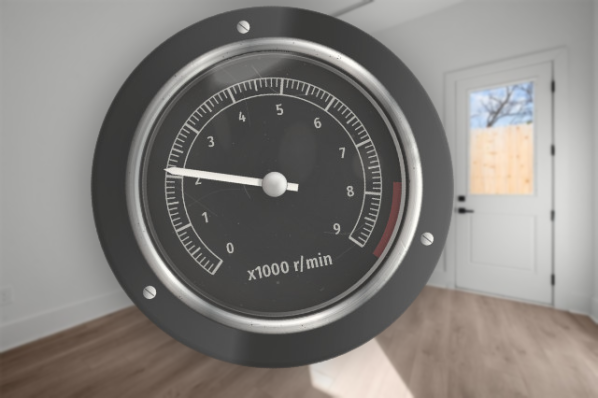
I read 2100; rpm
